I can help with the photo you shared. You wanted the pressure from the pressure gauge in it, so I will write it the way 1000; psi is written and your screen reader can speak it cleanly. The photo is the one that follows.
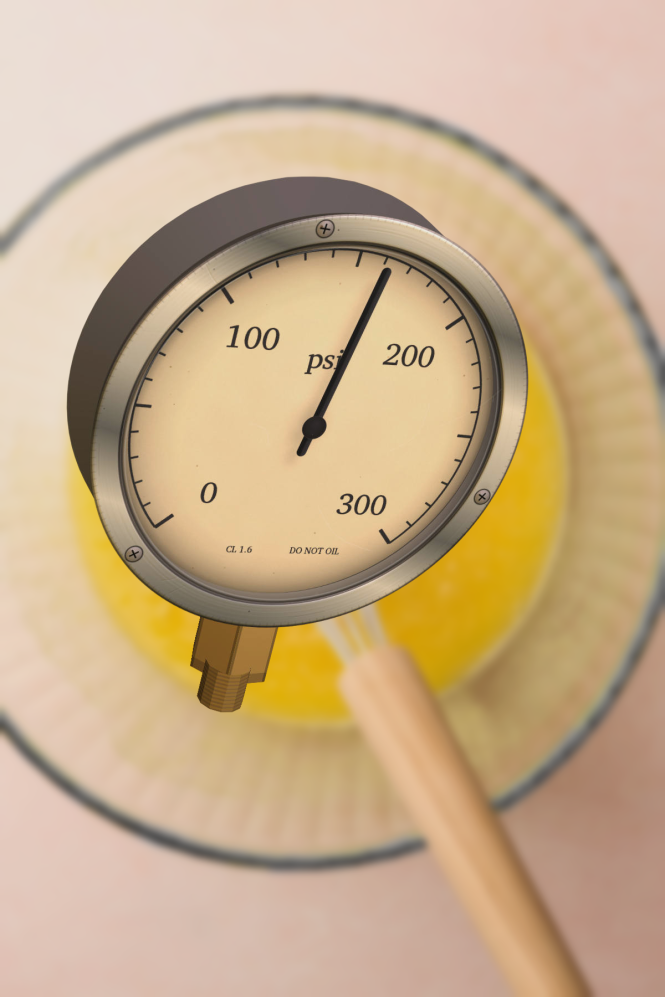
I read 160; psi
